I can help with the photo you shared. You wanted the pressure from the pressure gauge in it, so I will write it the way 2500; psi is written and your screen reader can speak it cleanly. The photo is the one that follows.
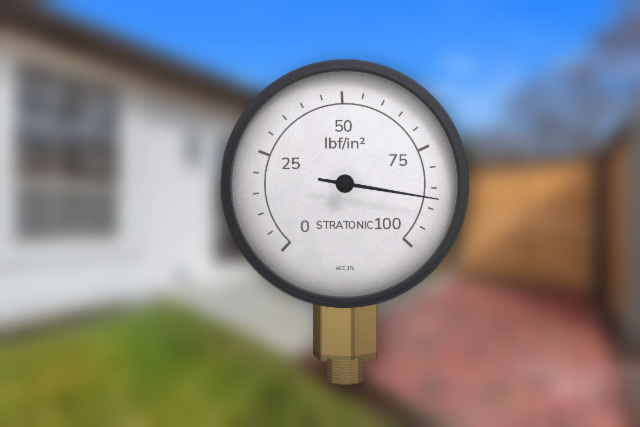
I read 87.5; psi
